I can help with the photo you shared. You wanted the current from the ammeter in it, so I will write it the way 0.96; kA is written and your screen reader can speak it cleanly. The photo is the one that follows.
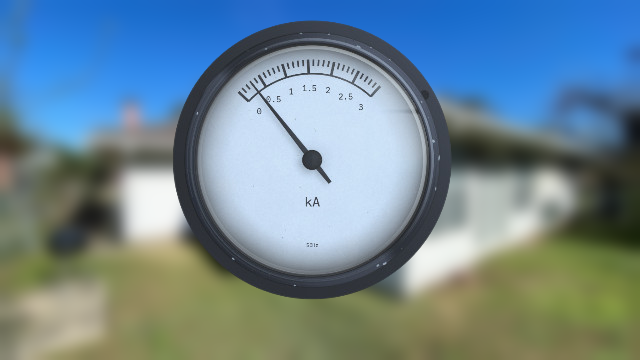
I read 0.3; kA
